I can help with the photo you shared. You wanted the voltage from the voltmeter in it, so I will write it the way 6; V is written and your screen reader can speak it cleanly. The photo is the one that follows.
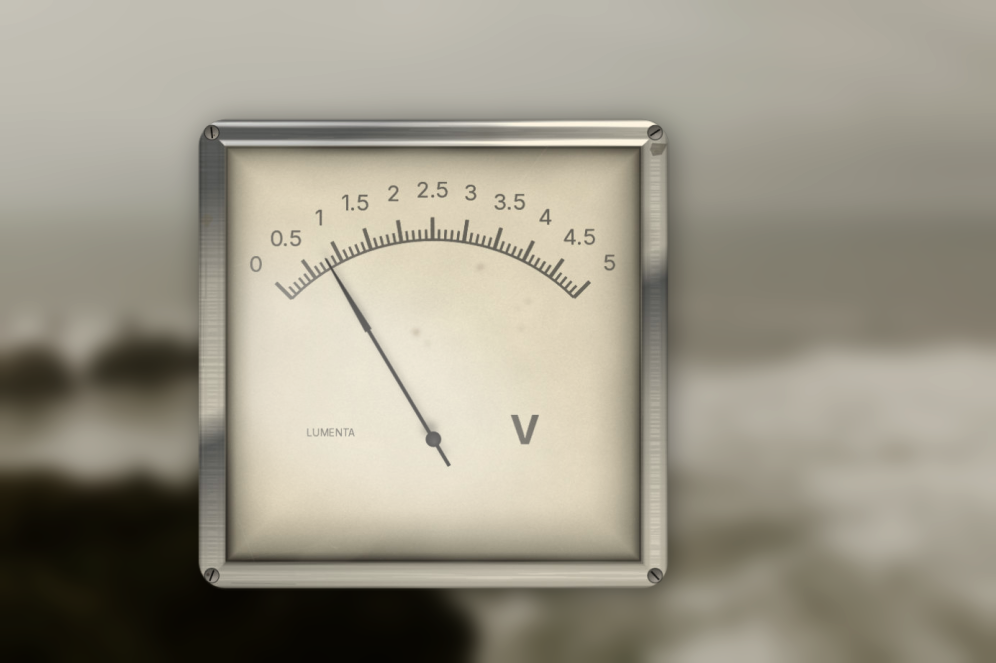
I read 0.8; V
